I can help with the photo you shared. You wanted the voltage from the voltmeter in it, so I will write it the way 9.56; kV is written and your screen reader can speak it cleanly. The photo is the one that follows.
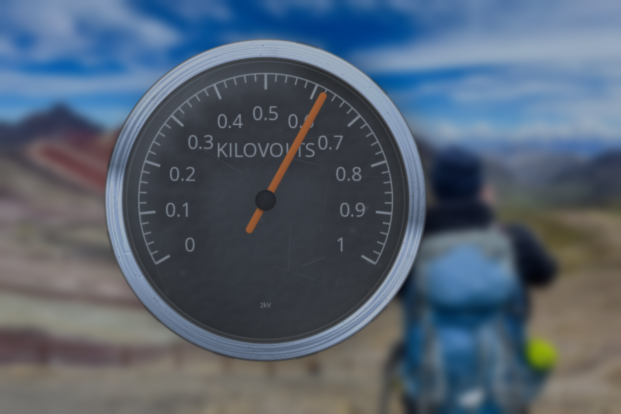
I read 0.62; kV
